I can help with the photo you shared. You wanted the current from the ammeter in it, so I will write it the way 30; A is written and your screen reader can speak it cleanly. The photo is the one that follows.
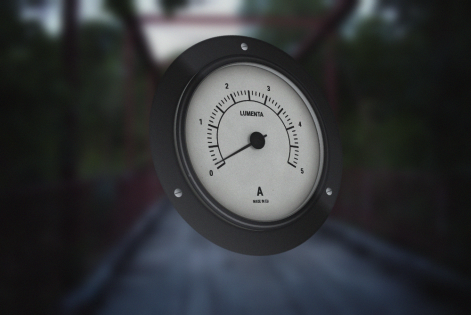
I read 0.1; A
